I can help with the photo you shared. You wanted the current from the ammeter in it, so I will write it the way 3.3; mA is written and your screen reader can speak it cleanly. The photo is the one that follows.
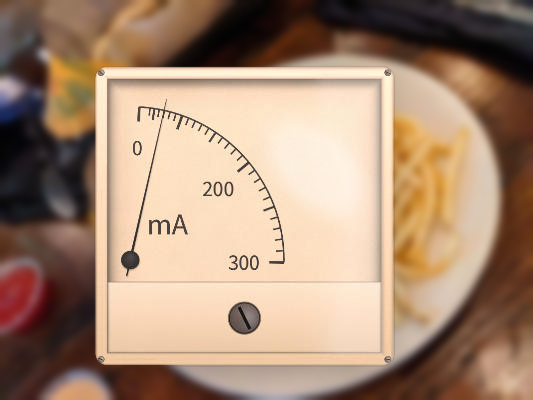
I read 70; mA
